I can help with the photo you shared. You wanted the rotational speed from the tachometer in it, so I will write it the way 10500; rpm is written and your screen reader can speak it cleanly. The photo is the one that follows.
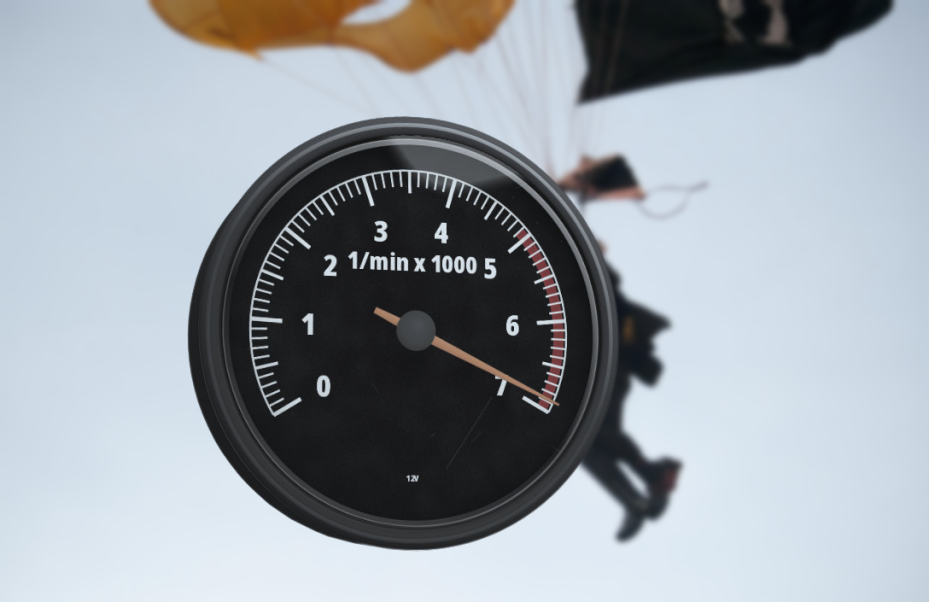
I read 6900; rpm
